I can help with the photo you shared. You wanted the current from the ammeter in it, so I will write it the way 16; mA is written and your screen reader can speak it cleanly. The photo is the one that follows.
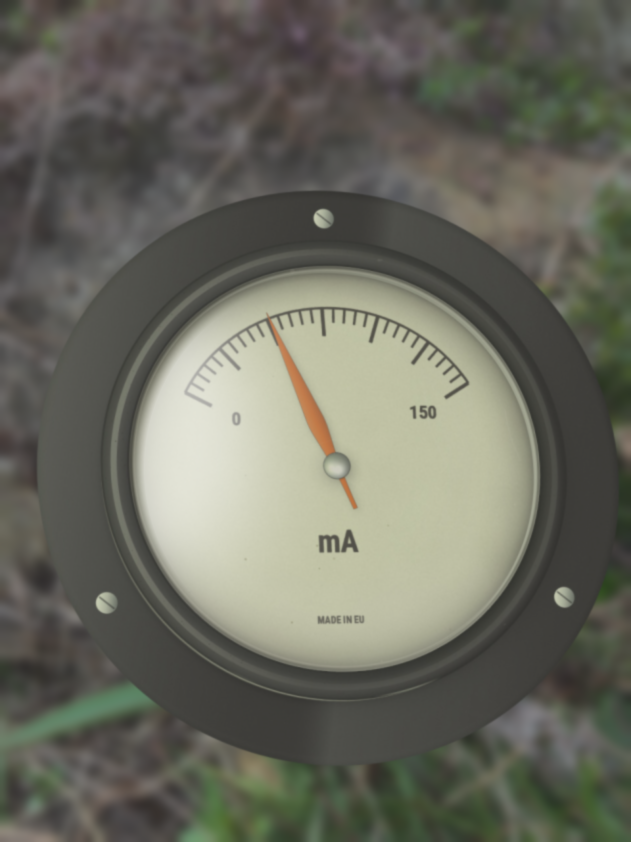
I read 50; mA
